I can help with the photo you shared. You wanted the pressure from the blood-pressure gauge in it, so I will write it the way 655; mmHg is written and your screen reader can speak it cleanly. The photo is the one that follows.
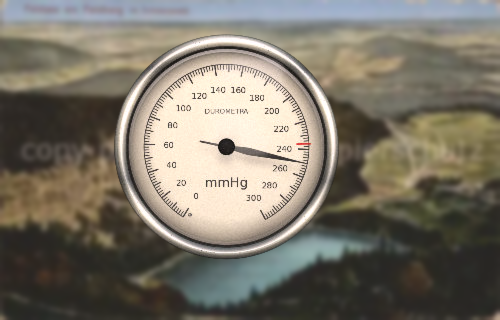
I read 250; mmHg
